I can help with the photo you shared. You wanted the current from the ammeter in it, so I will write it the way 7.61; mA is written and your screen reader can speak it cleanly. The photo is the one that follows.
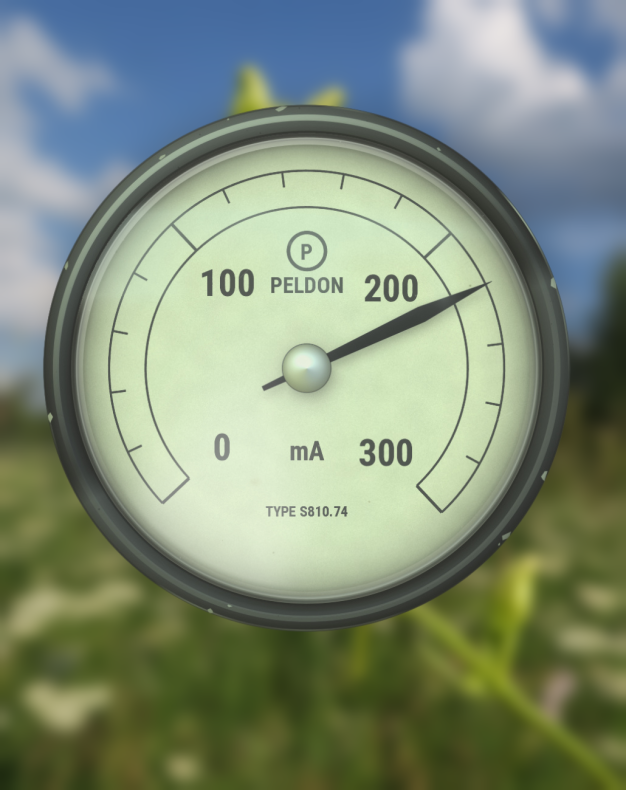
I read 220; mA
